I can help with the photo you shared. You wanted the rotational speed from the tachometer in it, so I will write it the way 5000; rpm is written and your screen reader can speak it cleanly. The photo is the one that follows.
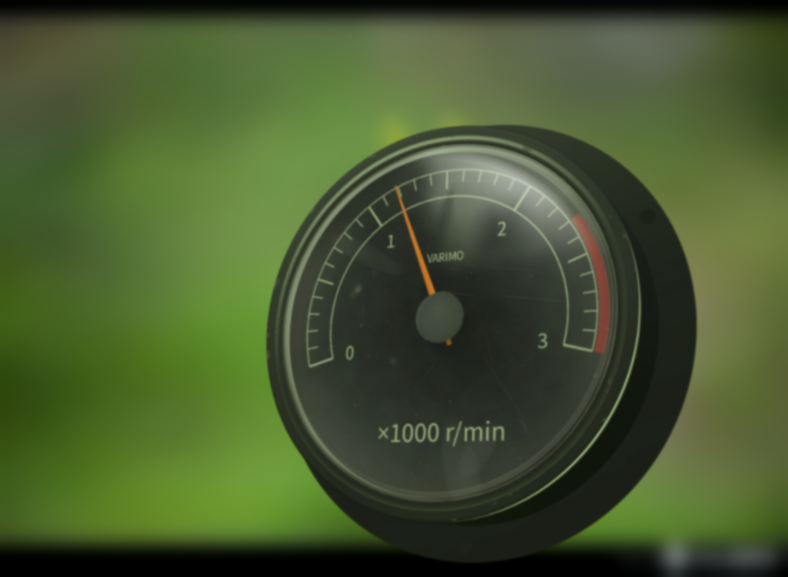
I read 1200; rpm
